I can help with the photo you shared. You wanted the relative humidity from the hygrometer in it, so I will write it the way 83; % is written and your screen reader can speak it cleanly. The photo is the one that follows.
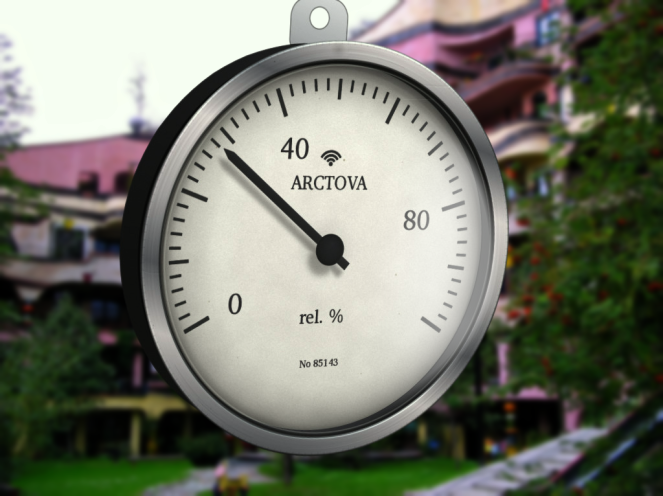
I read 28; %
